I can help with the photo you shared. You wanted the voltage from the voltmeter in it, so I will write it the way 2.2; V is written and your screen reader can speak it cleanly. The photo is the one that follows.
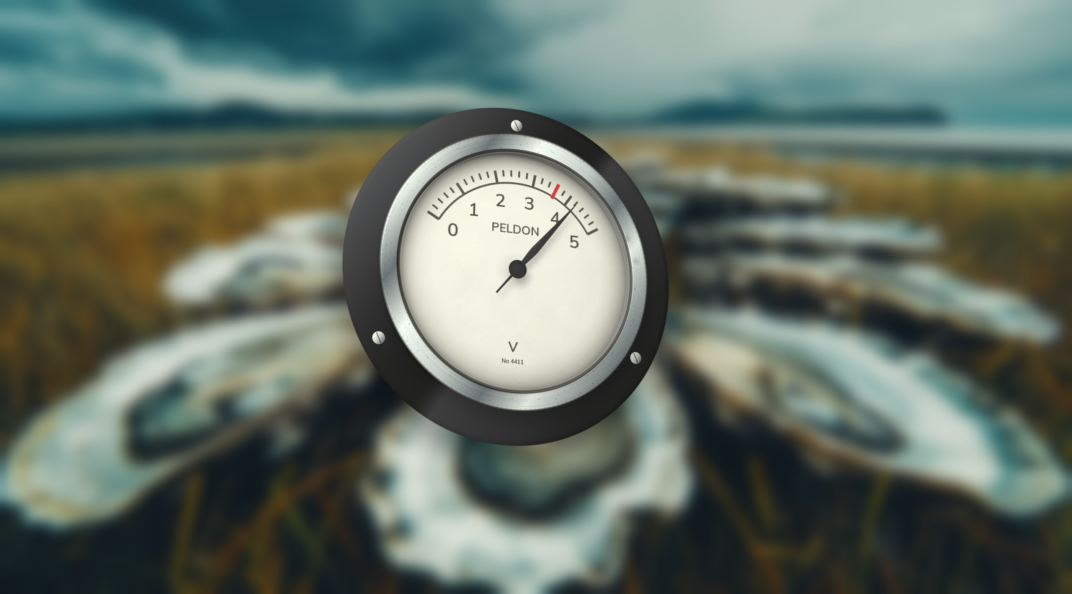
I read 4.2; V
